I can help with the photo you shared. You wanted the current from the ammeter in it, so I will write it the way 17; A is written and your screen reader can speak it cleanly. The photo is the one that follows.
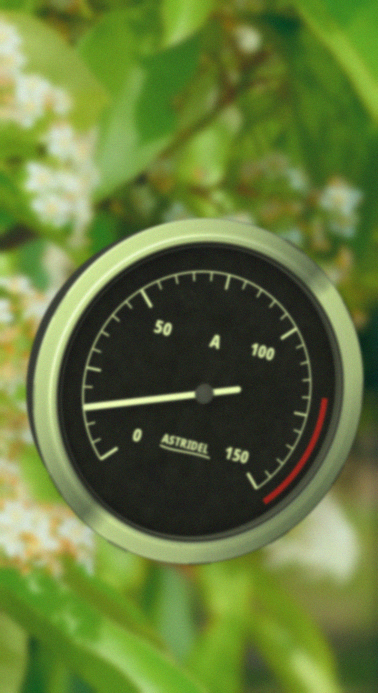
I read 15; A
